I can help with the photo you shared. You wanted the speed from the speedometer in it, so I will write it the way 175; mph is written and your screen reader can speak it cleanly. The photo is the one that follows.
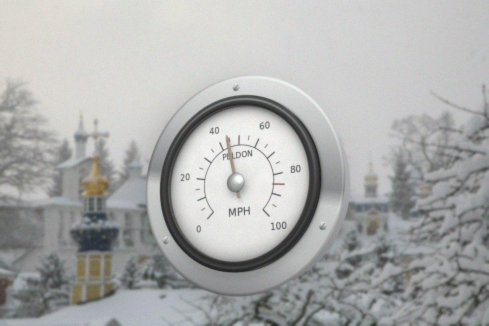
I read 45; mph
